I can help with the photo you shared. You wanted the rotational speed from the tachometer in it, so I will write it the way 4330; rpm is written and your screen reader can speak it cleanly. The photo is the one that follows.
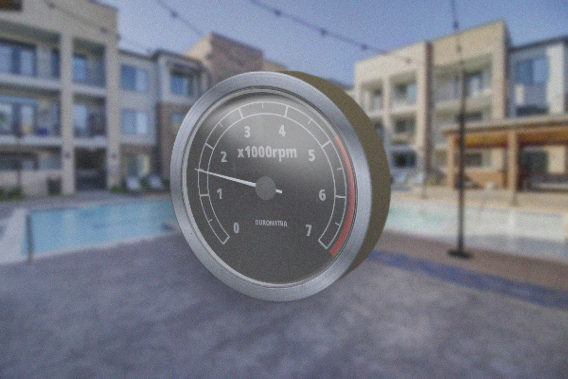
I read 1500; rpm
